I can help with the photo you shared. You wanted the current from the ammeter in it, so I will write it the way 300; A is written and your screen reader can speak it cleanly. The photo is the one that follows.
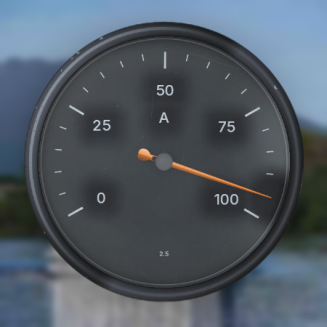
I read 95; A
